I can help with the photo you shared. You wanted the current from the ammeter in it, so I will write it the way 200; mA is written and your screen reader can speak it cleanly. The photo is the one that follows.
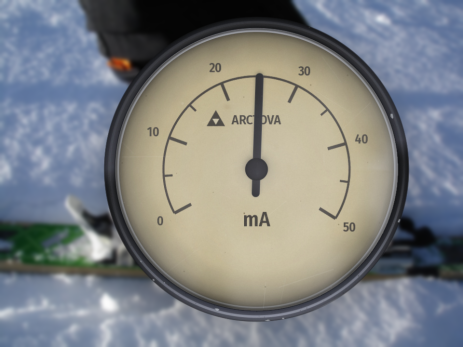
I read 25; mA
